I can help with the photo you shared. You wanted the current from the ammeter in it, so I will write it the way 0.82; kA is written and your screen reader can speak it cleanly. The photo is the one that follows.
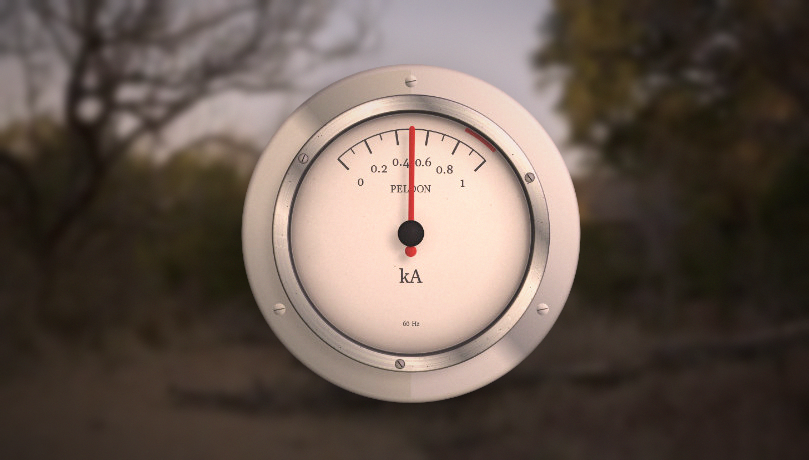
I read 0.5; kA
